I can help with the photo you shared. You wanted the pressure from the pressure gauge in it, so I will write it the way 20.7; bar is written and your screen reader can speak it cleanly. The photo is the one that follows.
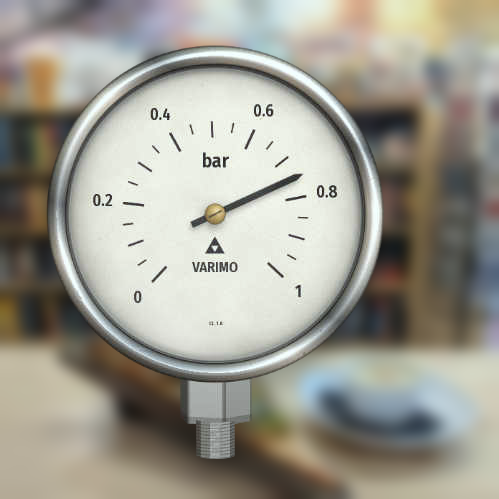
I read 0.75; bar
